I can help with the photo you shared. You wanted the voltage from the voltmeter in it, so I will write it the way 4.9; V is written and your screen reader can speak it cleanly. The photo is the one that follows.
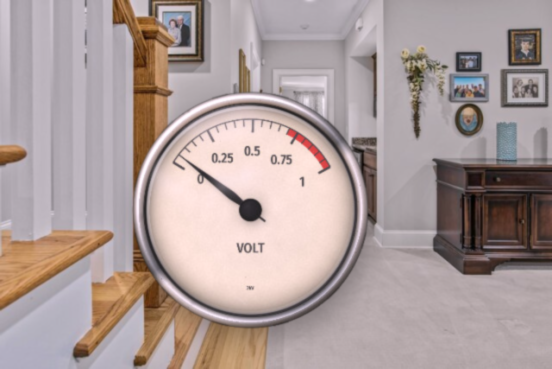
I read 0.05; V
